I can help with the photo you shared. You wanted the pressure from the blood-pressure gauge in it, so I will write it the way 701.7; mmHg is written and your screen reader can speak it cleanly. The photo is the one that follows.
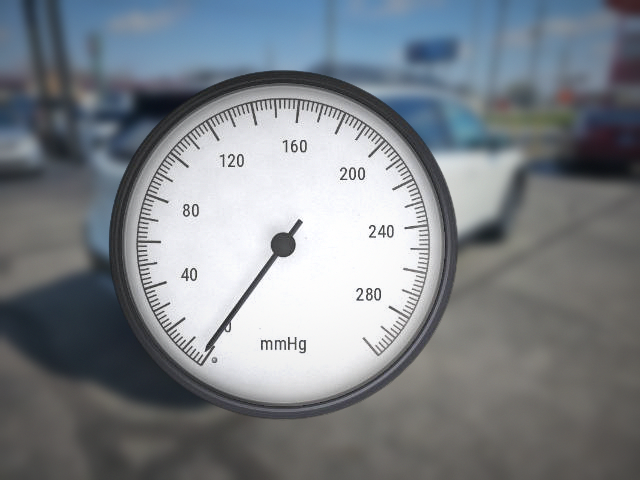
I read 2; mmHg
